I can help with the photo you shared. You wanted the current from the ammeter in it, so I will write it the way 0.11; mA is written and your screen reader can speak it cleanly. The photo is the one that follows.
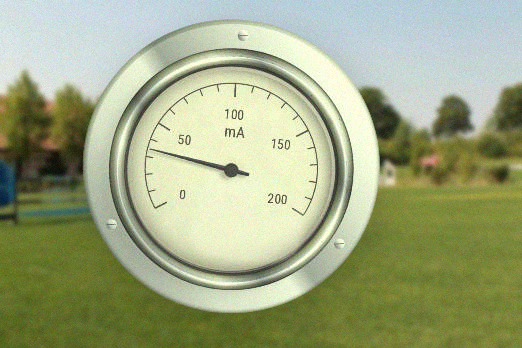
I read 35; mA
